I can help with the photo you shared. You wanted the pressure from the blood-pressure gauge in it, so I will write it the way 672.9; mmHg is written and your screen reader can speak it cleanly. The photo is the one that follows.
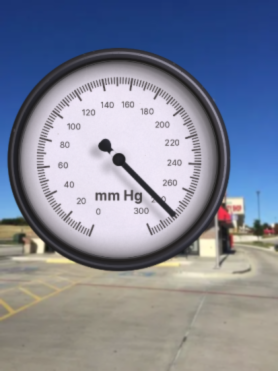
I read 280; mmHg
